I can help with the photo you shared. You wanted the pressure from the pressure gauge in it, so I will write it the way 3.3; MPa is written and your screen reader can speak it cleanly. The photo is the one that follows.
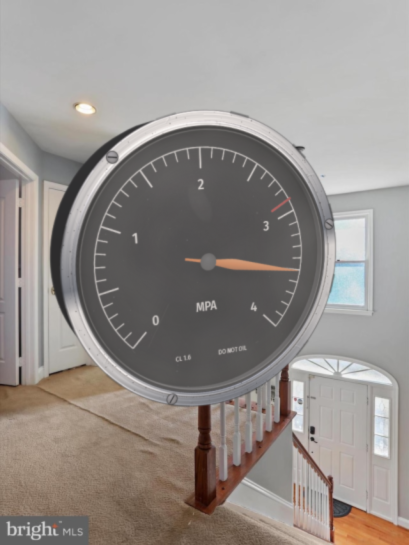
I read 3.5; MPa
